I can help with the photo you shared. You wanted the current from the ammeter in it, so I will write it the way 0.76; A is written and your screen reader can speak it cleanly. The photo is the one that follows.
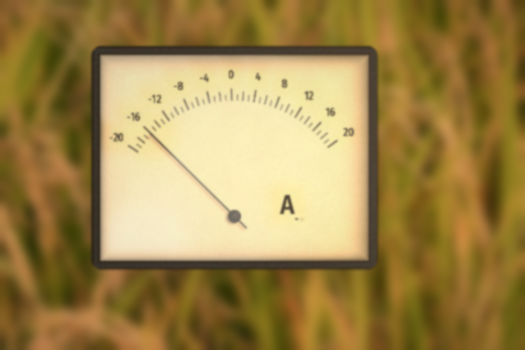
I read -16; A
